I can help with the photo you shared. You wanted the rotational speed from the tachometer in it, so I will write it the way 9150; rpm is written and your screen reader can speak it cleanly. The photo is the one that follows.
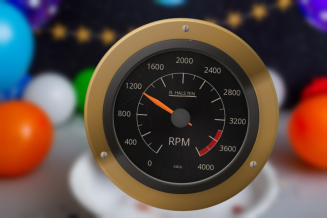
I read 1200; rpm
